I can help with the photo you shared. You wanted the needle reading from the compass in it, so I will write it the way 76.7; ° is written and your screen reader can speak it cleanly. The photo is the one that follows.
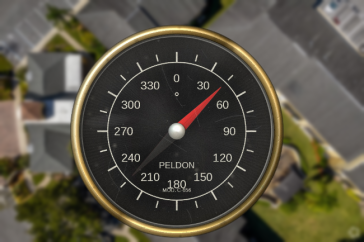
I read 45; °
